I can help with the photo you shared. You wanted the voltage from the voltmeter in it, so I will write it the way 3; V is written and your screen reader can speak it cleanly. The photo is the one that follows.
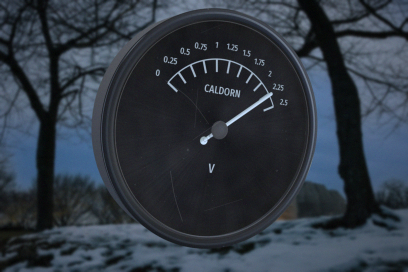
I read 2.25; V
